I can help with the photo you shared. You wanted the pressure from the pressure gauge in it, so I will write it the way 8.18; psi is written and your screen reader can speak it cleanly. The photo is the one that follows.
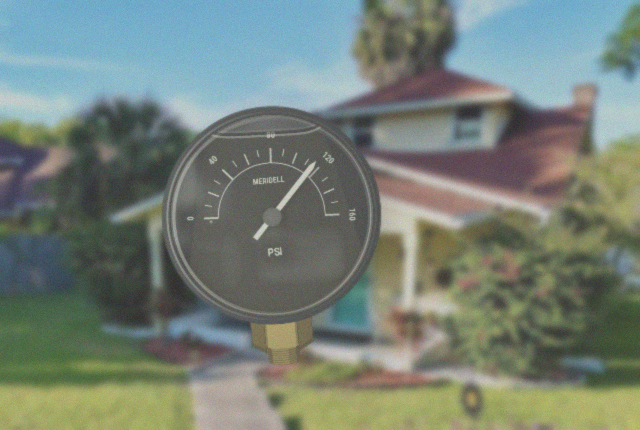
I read 115; psi
